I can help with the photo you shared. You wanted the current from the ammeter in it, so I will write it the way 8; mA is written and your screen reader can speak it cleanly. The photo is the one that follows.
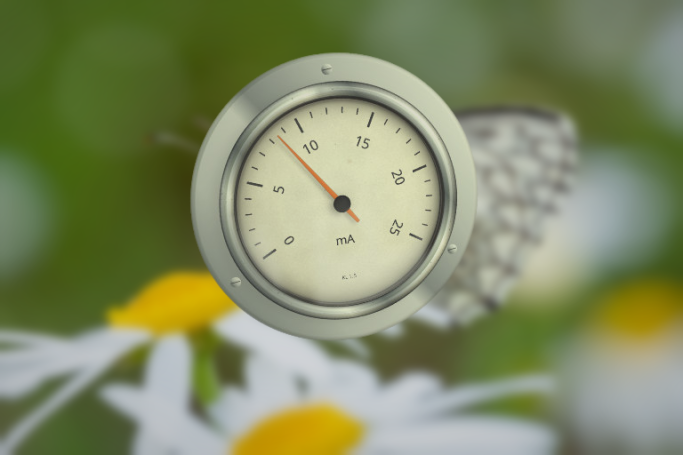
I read 8.5; mA
